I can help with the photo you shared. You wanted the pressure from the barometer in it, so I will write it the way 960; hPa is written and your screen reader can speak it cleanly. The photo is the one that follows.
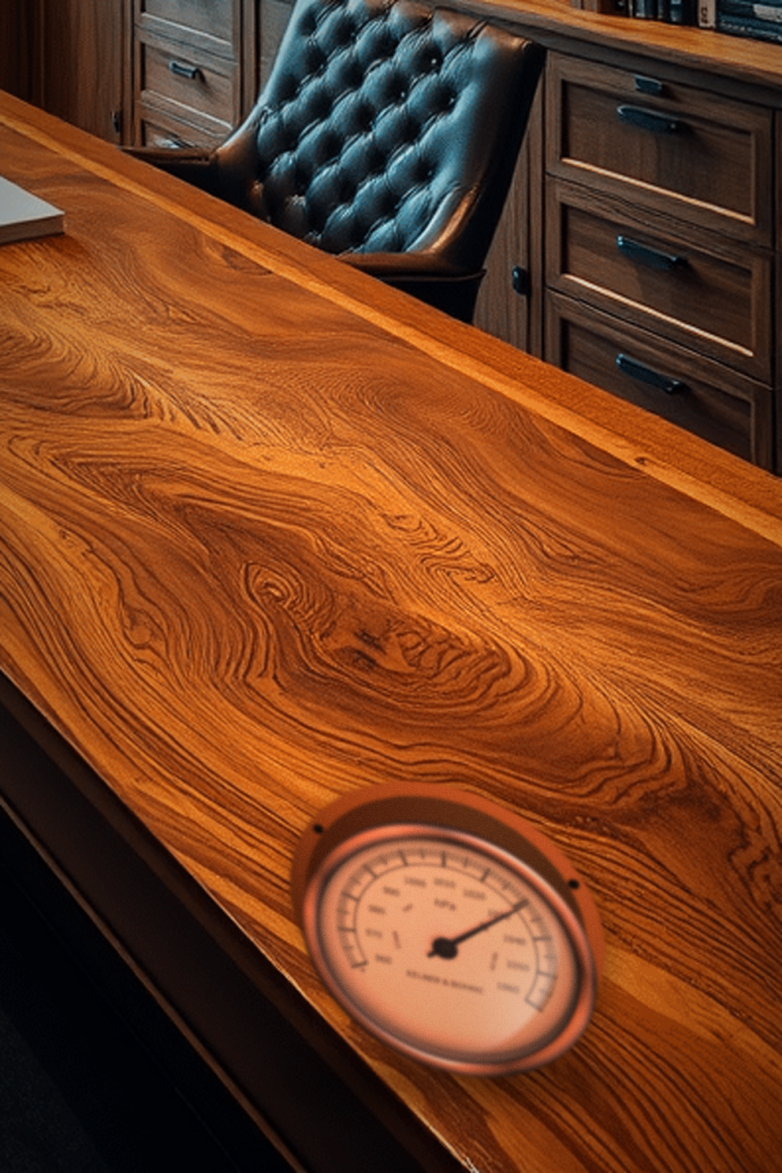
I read 1030; hPa
